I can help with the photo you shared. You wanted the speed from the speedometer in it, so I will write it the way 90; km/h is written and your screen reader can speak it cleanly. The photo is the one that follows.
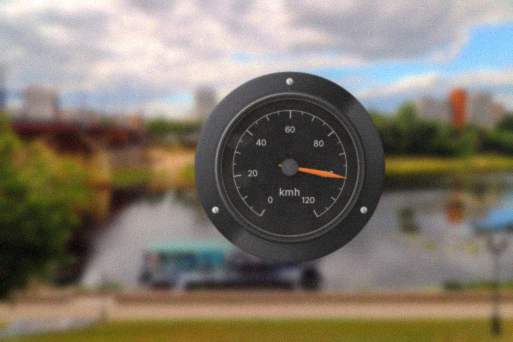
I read 100; km/h
